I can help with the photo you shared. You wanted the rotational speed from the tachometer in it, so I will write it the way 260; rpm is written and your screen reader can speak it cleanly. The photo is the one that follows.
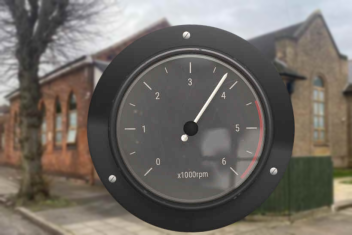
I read 3750; rpm
